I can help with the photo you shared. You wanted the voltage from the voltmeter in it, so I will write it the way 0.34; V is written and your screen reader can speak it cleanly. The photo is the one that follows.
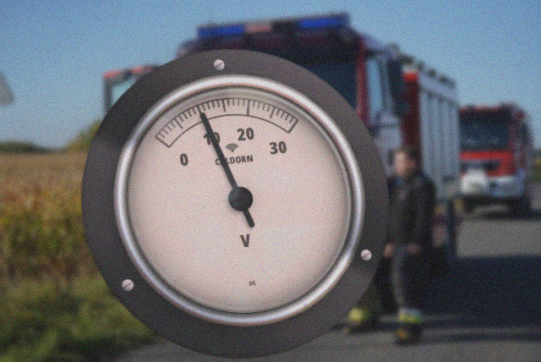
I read 10; V
